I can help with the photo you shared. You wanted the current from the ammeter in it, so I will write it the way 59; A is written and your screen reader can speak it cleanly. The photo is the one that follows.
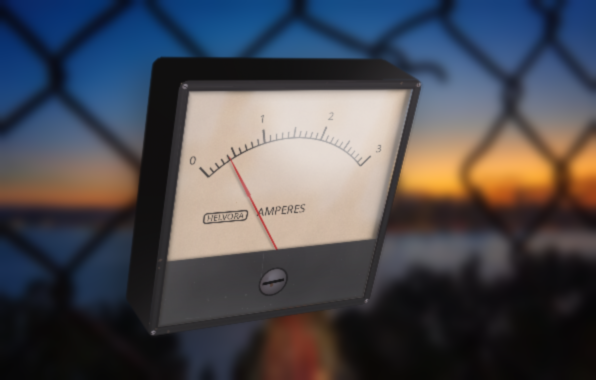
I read 0.4; A
